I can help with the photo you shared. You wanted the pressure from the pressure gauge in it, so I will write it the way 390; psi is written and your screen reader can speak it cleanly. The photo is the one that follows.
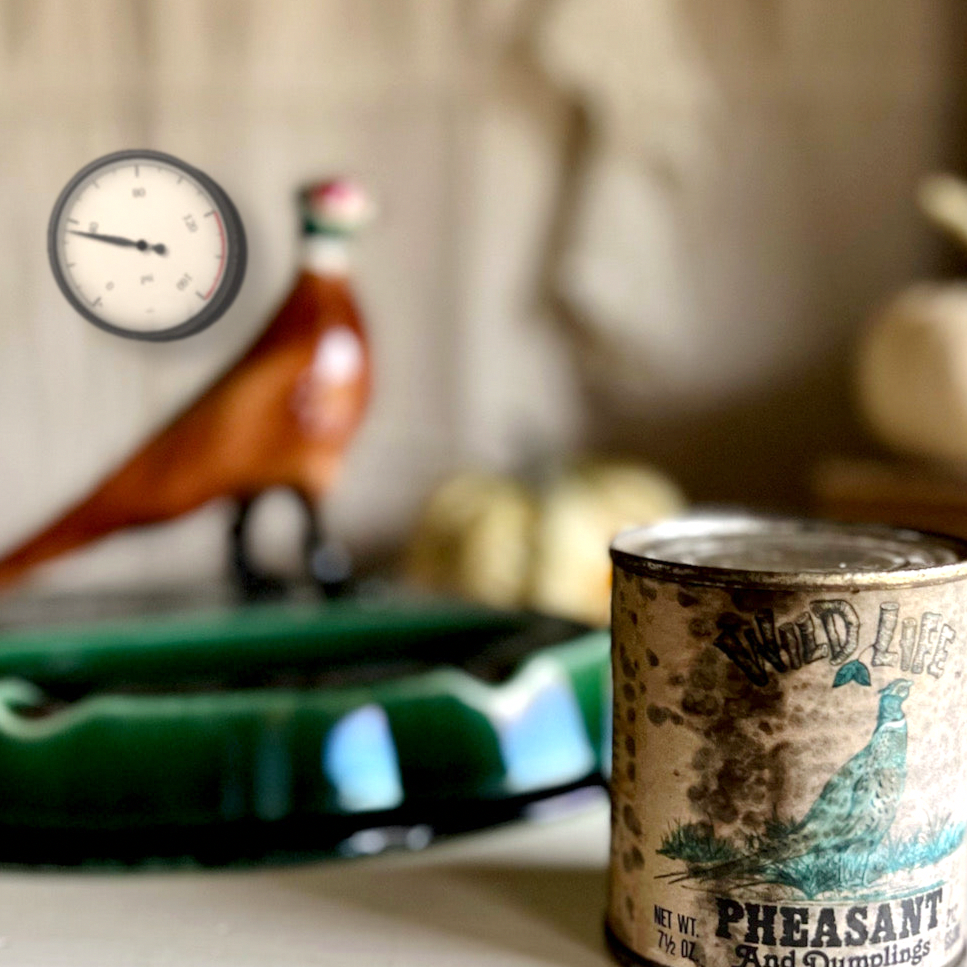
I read 35; psi
